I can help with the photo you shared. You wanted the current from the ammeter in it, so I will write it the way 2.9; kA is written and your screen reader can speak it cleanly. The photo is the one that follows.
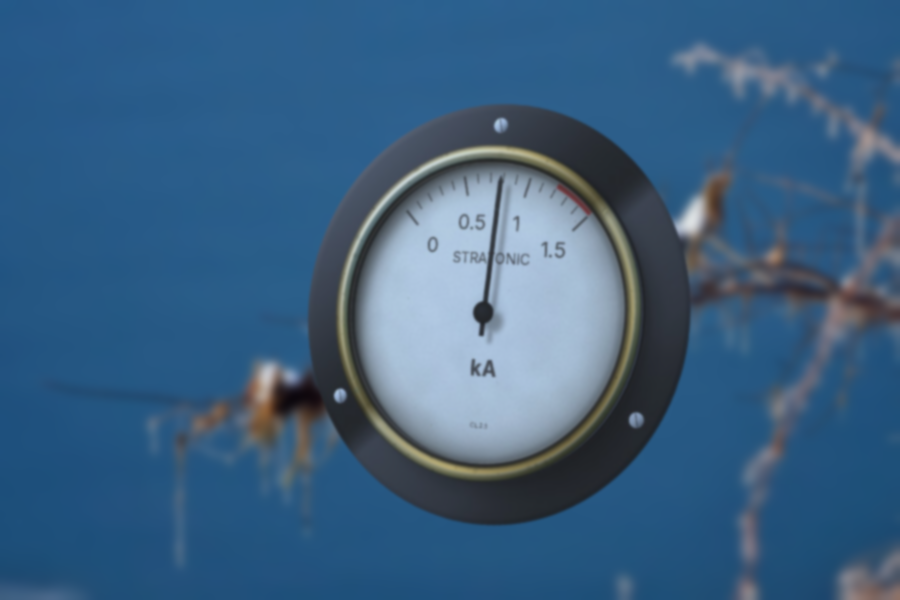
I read 0.8; kA
